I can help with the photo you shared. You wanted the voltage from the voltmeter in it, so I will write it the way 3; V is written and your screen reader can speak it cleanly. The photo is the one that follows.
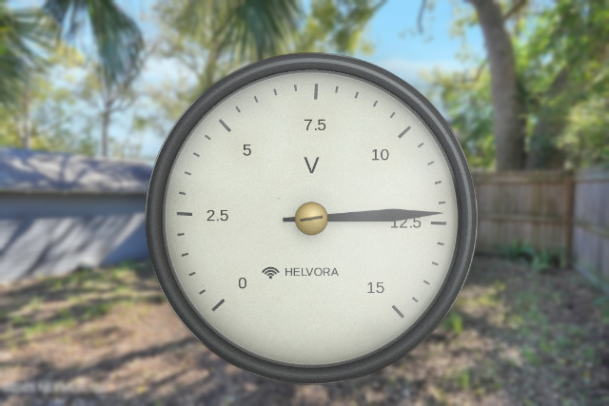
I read 12.25; V
